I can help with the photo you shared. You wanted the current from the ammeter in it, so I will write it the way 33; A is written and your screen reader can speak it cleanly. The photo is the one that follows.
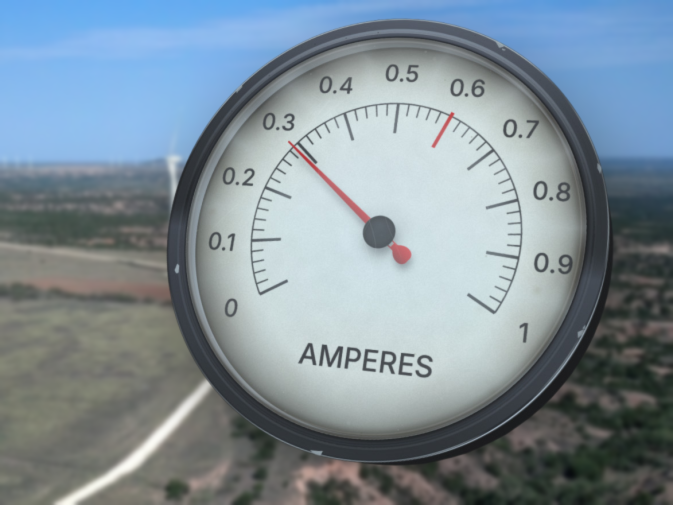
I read 0.29; A
